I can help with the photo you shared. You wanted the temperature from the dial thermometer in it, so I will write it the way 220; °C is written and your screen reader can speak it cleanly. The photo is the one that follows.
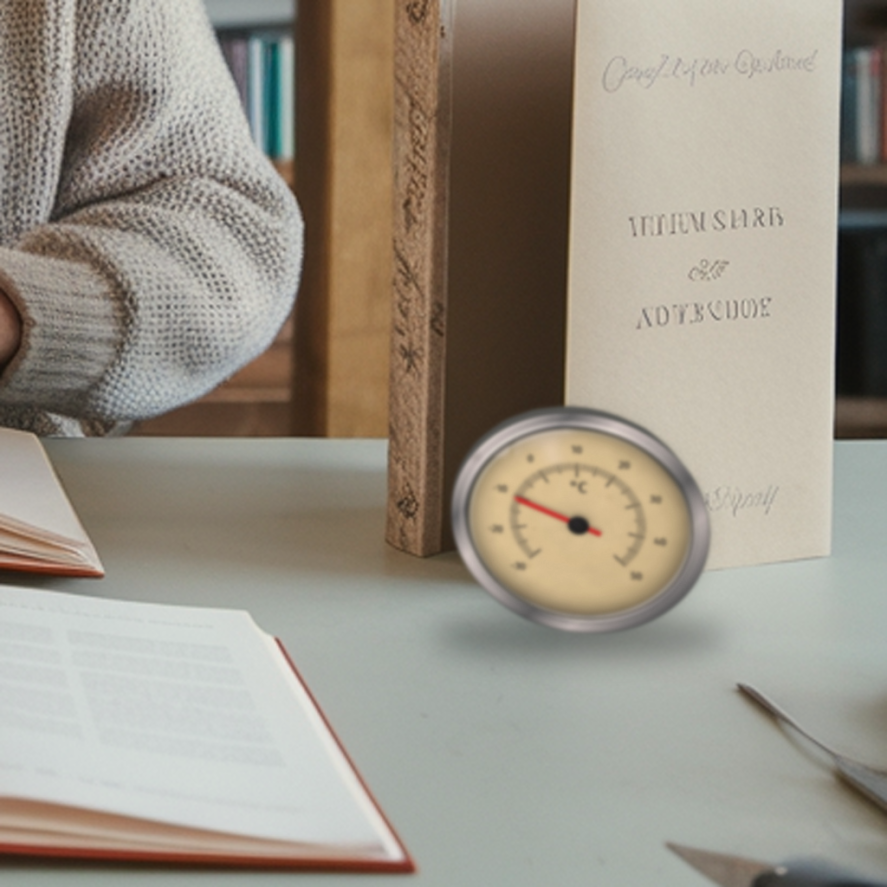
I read -10; °C
